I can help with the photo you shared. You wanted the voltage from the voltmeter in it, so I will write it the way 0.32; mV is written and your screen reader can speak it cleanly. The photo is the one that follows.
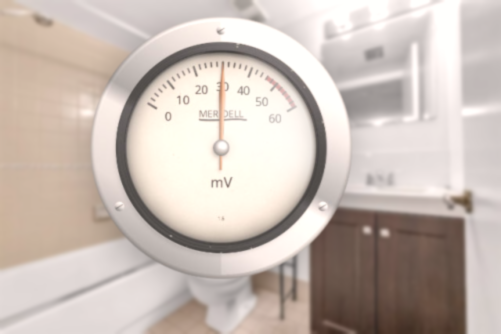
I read 30; mV
